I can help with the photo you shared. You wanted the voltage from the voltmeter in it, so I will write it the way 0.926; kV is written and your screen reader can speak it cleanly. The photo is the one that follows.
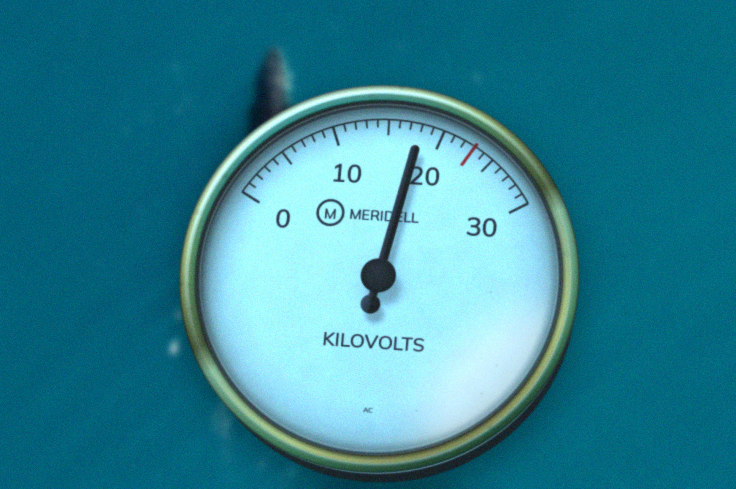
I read 18; kV
